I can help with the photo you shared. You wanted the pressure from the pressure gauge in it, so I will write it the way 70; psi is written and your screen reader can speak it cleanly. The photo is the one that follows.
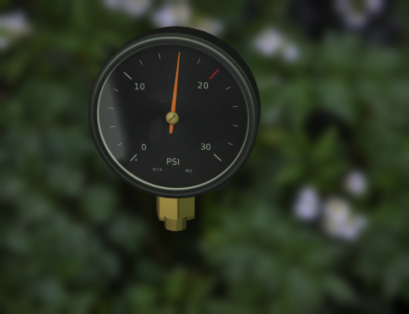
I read 16; psi
